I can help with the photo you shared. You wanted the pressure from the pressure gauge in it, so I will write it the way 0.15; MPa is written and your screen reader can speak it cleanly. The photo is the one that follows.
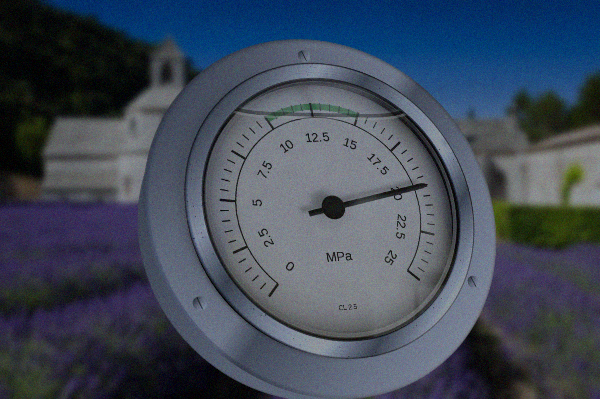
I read 20; MPa
